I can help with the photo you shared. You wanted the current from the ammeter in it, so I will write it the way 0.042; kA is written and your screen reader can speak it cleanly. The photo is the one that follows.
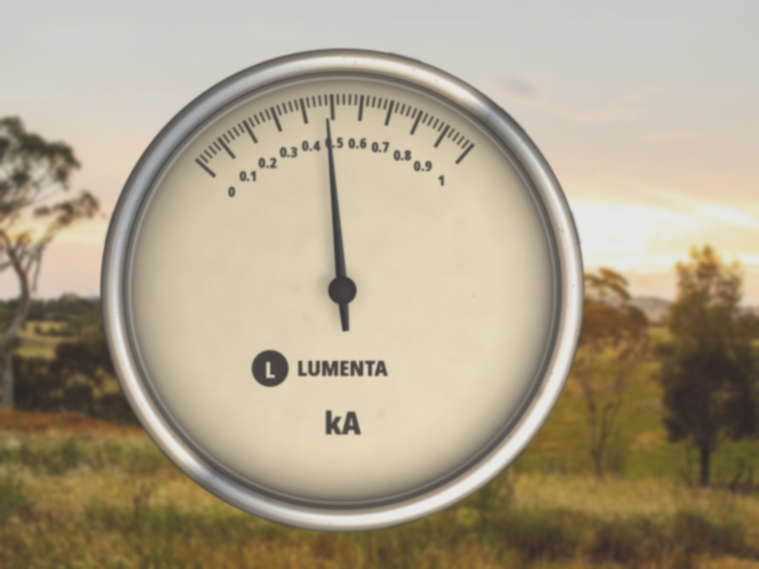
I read 0.48; kA
